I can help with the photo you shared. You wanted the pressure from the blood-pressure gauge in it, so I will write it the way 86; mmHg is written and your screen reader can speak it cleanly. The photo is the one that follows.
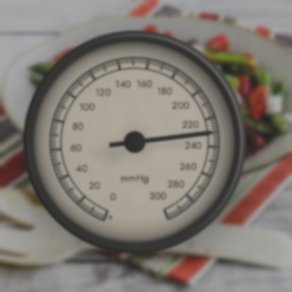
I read 230; mmHg
